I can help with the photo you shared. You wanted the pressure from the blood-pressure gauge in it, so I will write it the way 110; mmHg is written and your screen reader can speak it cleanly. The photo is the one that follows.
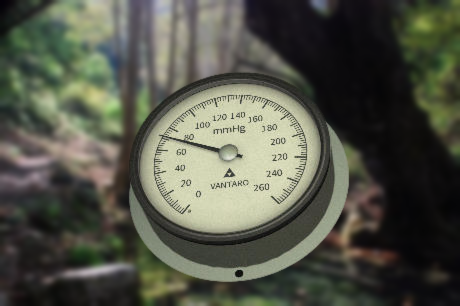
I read 70; mmHg
